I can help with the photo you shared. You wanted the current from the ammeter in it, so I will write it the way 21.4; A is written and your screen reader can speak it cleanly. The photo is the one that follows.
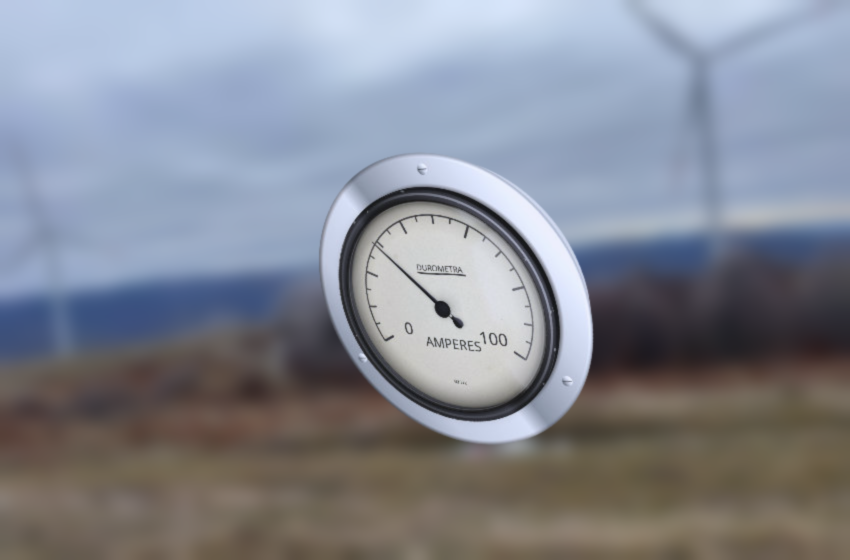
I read 30; A
